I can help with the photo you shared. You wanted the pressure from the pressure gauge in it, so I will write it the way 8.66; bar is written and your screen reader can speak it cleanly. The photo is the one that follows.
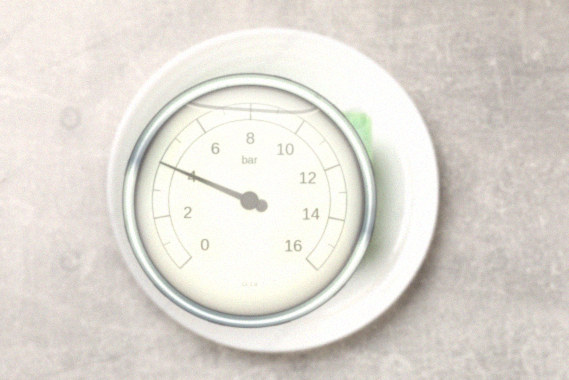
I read 4; bar
